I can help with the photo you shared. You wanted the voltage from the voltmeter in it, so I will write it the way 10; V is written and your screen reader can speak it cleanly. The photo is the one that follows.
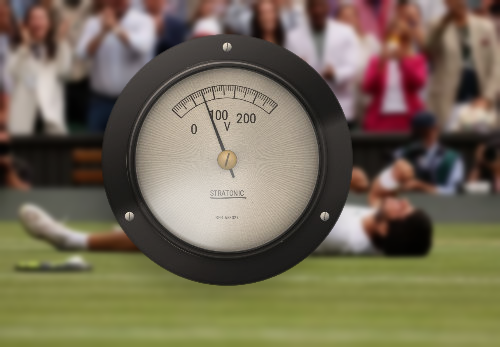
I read 75; V
